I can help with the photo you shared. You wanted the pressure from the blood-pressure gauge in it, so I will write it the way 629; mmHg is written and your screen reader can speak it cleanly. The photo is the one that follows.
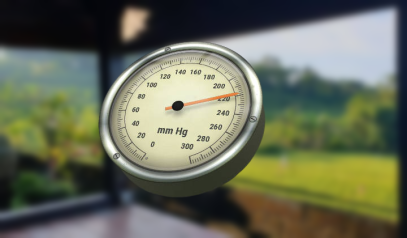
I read 220; mmHg
